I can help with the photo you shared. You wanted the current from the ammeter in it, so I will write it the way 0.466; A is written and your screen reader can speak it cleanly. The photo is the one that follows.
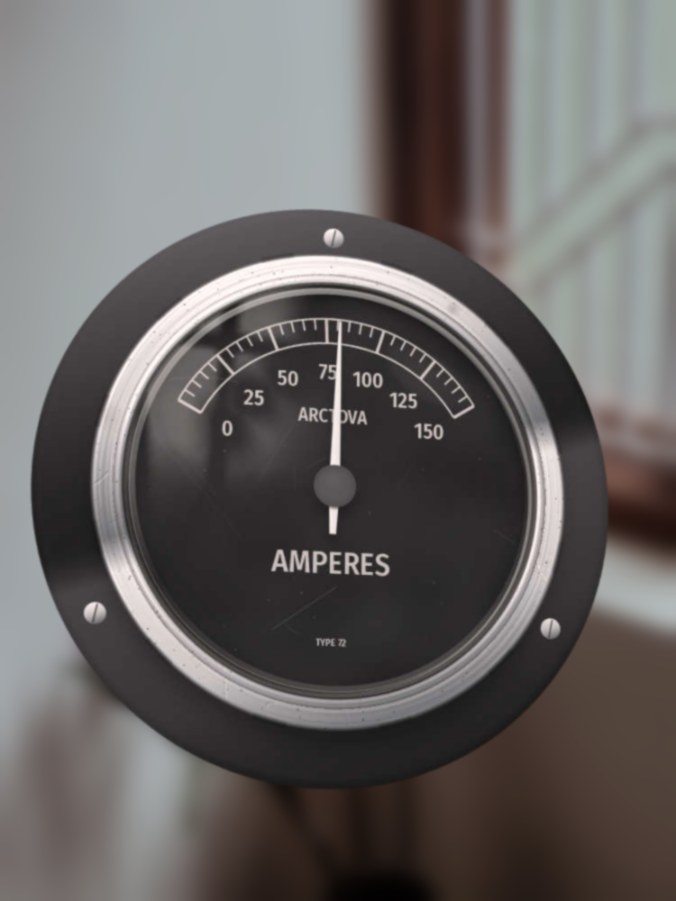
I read 80; A
